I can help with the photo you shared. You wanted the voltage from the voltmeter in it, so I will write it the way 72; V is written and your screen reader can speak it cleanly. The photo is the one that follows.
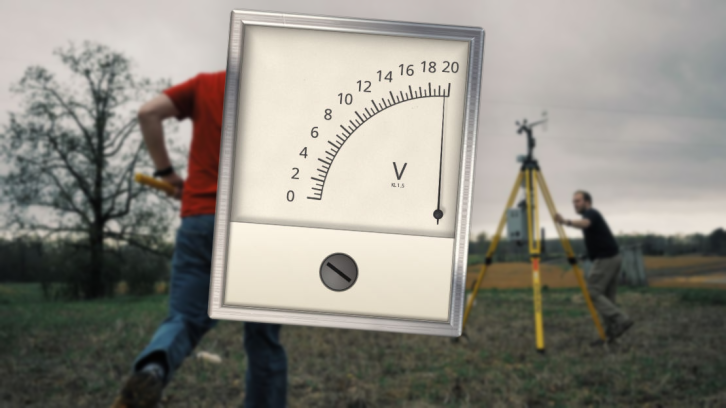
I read 19.5; V
